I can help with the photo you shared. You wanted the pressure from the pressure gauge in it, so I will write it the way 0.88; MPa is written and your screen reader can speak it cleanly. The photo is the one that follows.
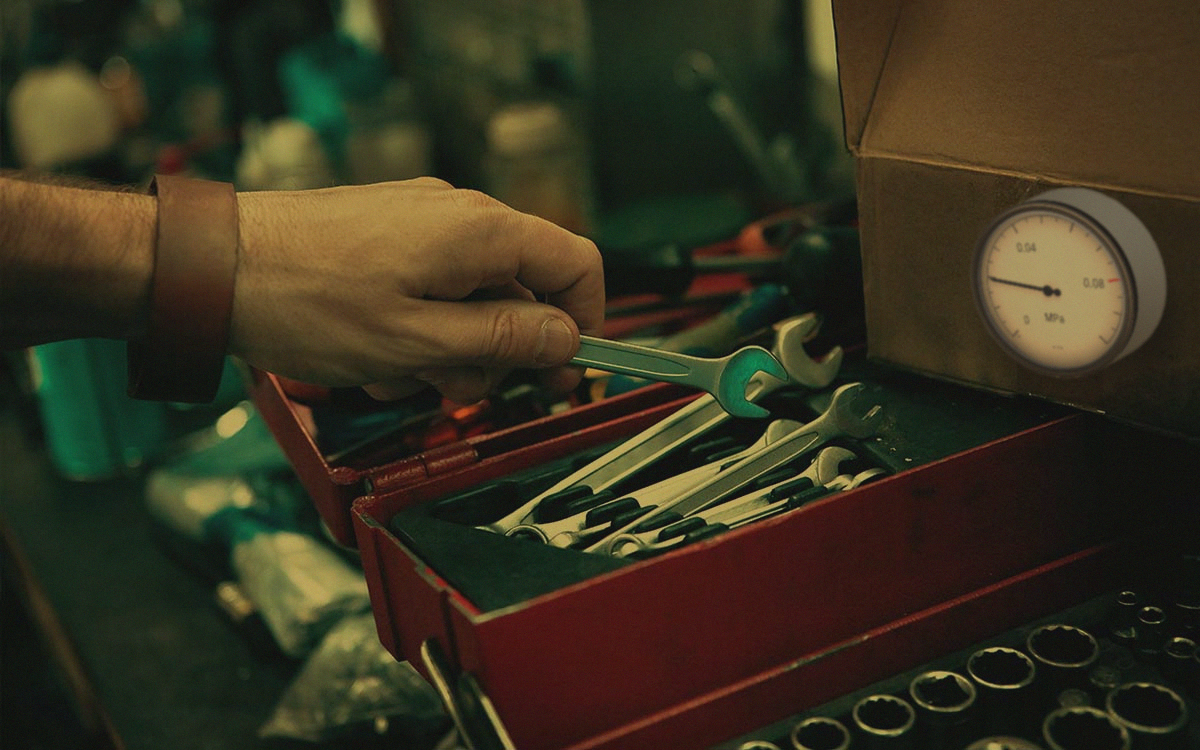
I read 0.02; MPa
